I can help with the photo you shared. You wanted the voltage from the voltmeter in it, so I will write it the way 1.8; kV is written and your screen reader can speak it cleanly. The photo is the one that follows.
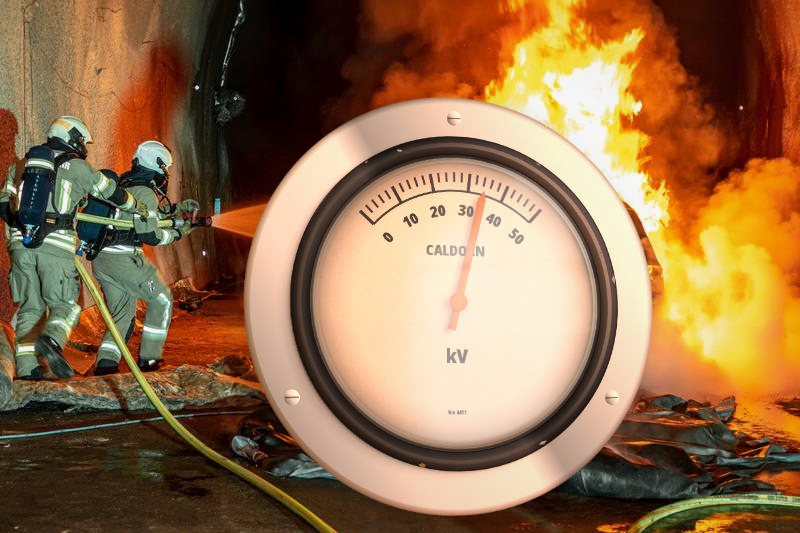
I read 34; kV
